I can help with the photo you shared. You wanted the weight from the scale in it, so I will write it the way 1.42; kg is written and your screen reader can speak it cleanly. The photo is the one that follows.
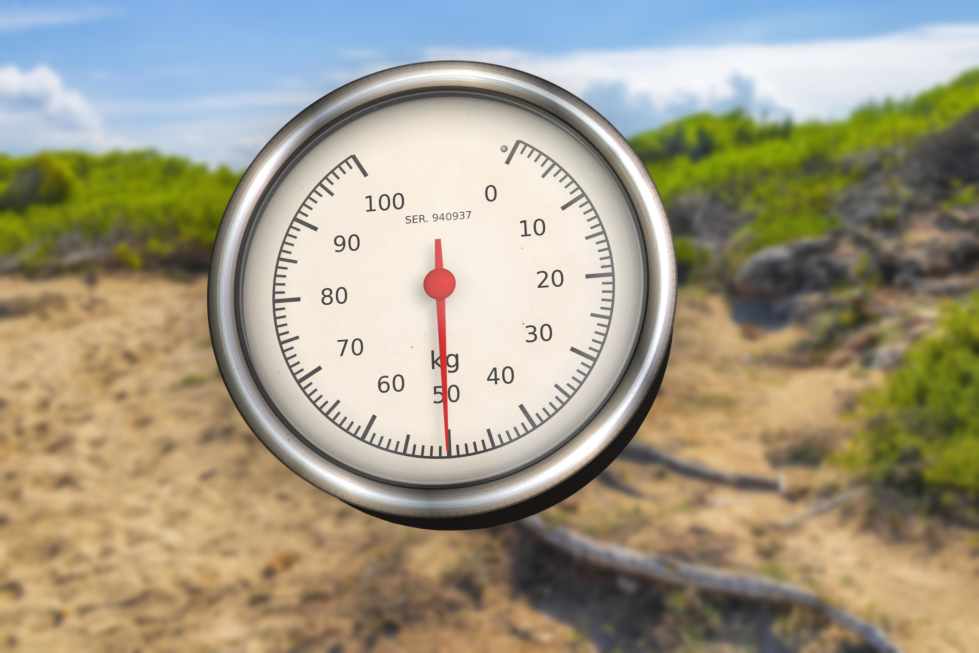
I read 50; kg
